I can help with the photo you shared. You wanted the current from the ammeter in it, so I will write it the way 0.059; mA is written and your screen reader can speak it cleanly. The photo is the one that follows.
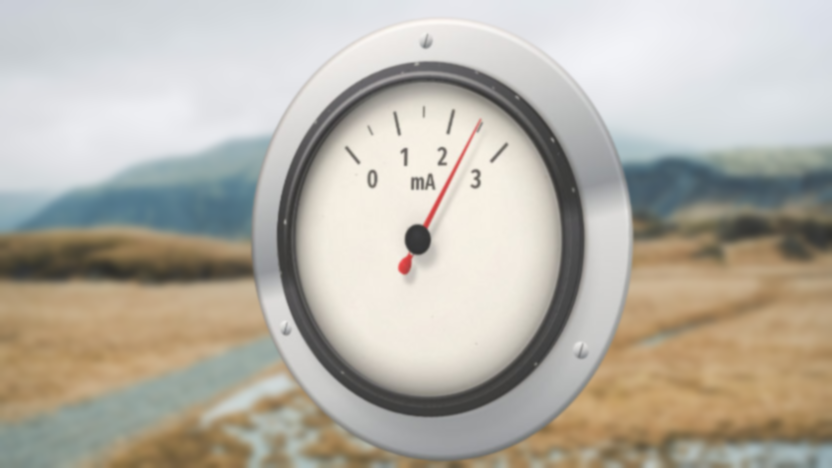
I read 2.5; mA
